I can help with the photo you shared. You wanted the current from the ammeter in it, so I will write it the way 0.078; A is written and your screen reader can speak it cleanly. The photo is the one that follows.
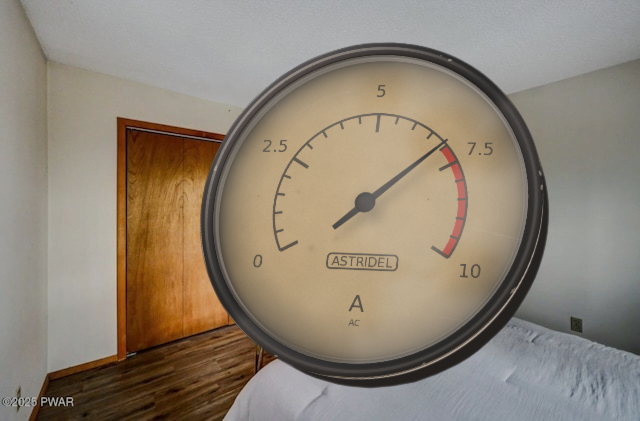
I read 7; A
